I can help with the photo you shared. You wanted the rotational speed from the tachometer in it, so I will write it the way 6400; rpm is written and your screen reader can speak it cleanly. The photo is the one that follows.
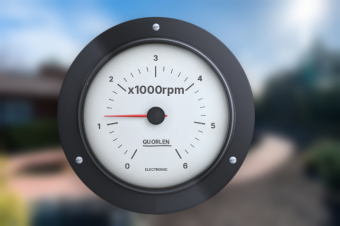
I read 1200; rpm
